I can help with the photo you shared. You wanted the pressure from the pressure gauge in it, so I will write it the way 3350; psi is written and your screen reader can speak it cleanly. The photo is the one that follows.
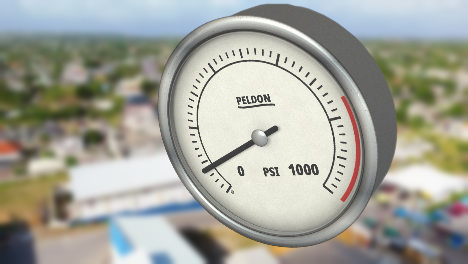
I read 80; psi
